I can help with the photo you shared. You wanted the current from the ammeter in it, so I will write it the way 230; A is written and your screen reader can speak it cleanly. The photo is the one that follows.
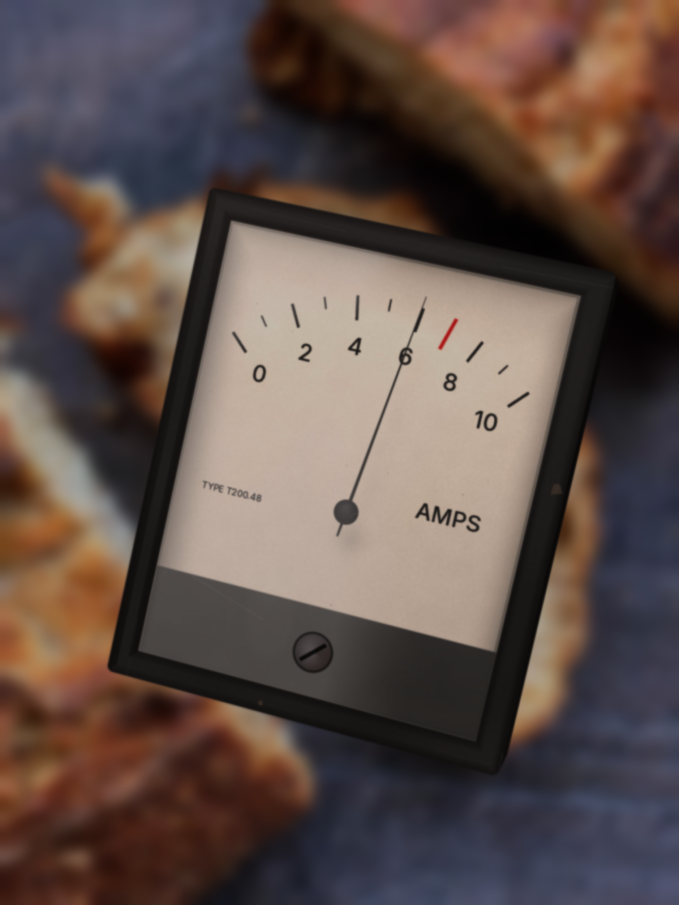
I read 6; A
